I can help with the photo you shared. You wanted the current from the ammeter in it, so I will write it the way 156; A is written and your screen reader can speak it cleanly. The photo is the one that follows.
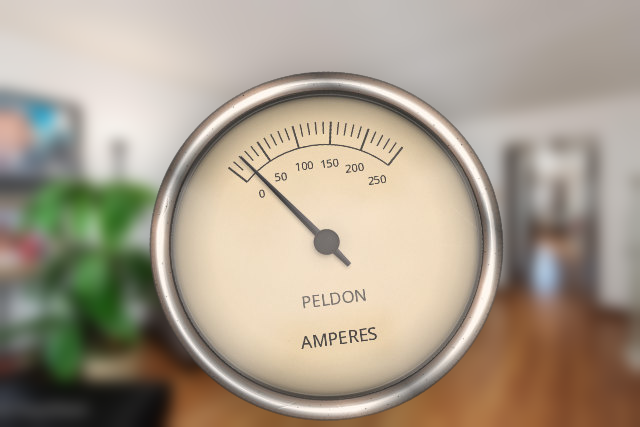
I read 20; A
